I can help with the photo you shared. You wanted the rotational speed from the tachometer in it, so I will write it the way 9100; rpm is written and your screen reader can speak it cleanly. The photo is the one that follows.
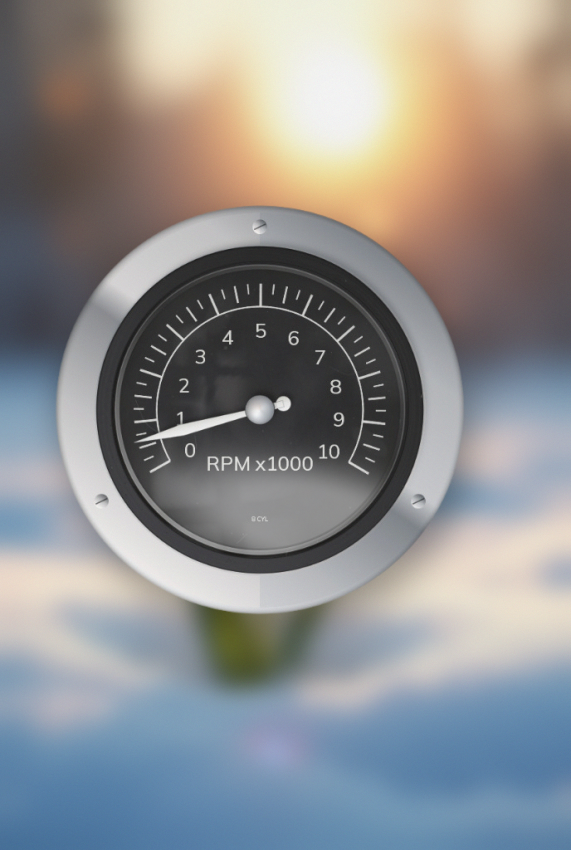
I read 625; rpm
